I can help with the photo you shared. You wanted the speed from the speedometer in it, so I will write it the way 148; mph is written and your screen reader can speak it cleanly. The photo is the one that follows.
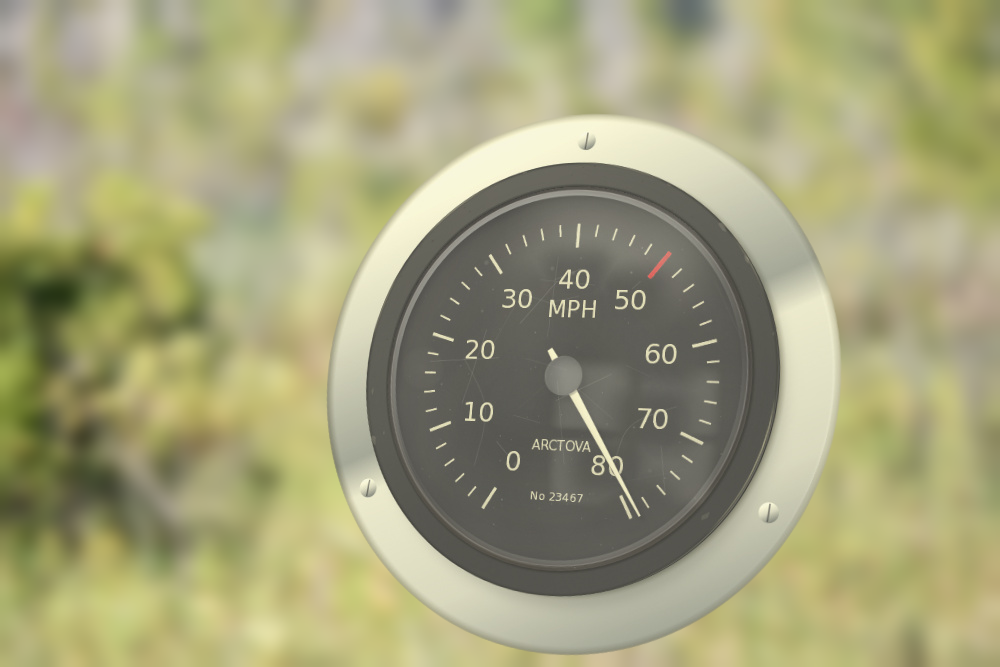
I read 79; mph
